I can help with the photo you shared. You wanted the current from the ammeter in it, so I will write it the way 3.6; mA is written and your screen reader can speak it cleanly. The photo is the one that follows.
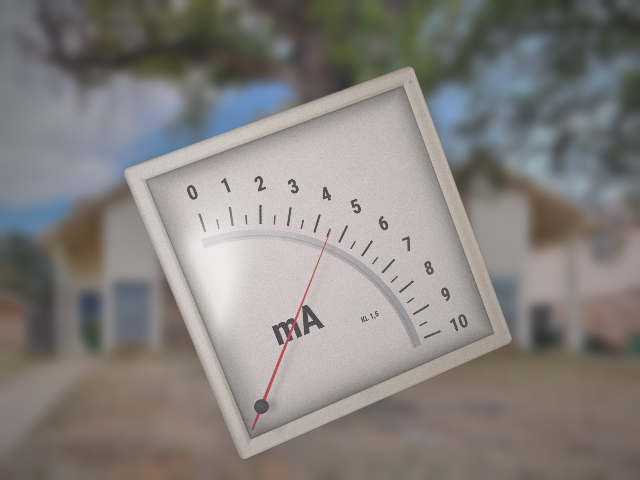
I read 4.5; mA
